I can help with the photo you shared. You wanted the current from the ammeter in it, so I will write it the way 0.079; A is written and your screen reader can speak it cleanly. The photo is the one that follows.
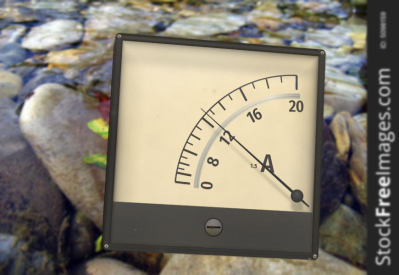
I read 12.5; A
